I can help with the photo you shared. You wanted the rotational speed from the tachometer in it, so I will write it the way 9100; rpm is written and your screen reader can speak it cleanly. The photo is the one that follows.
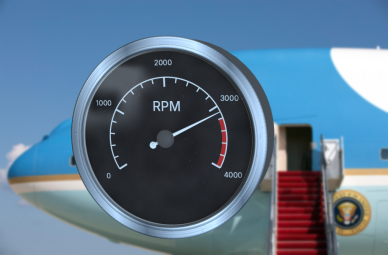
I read 3100; rpm
